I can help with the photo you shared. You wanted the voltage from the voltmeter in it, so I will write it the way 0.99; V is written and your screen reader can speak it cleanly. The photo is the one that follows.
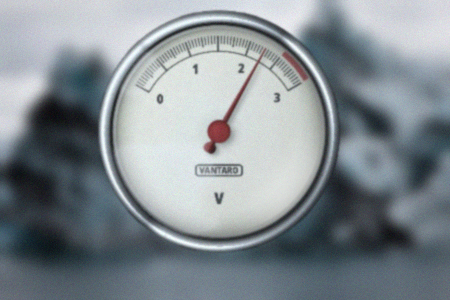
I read 2.25; V
